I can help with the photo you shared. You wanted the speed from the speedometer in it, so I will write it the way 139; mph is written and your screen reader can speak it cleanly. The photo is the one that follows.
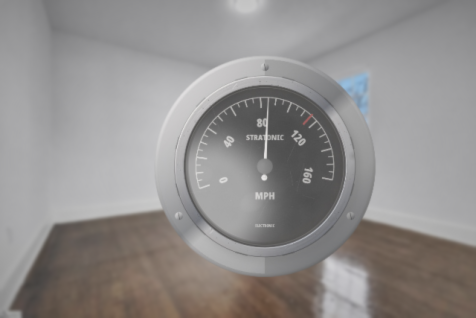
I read 85; mph
